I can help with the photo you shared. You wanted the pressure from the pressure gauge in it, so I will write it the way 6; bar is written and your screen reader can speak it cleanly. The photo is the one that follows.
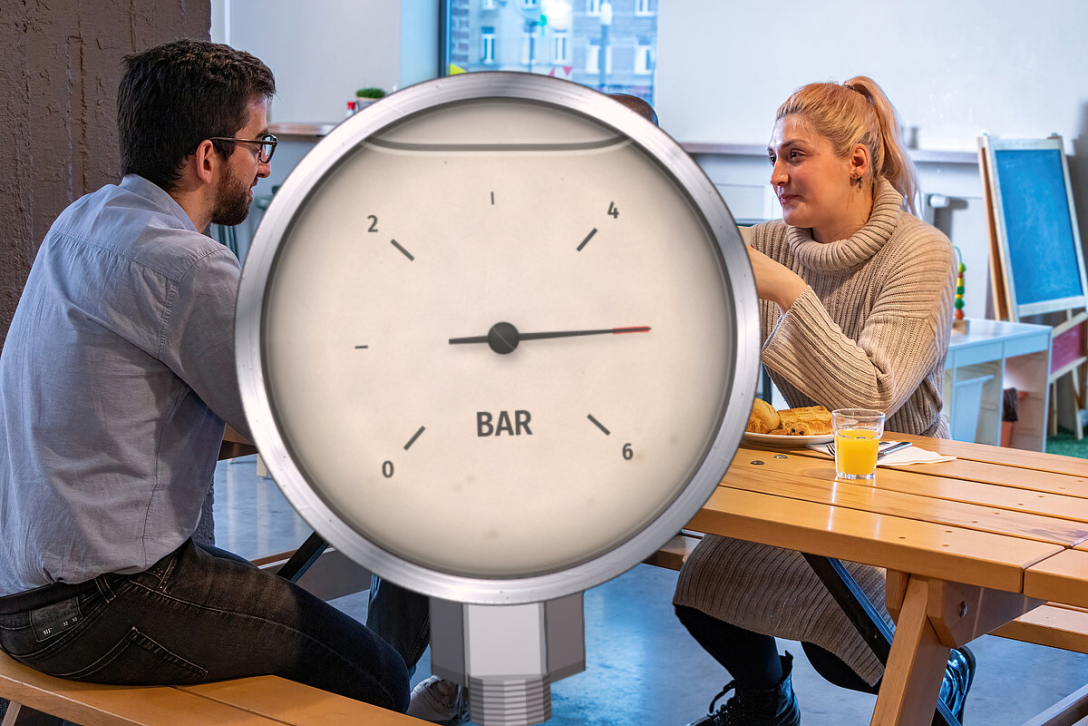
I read 5; bar
